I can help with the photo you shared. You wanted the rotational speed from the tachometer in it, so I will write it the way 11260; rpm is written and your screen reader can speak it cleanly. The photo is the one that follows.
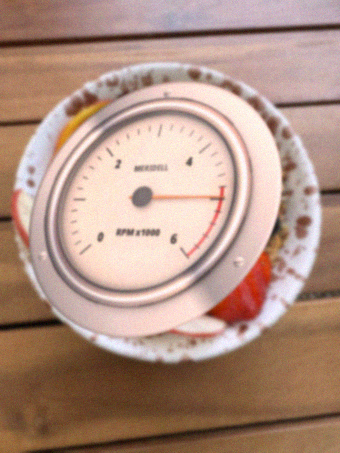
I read 5000; rpm
